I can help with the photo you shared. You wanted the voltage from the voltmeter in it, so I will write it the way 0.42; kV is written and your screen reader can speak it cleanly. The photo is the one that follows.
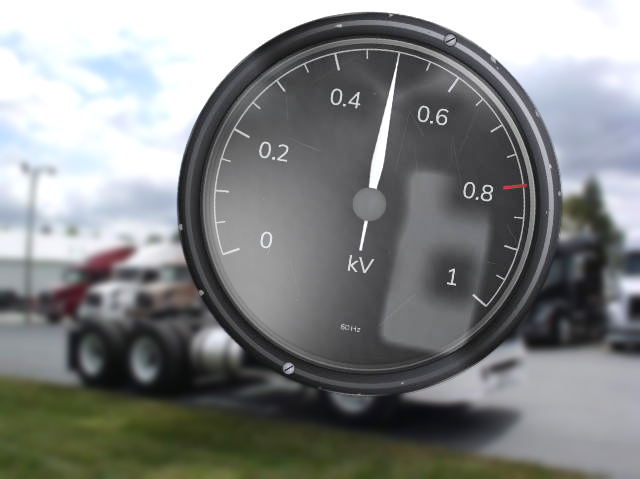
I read 0.5; kV
